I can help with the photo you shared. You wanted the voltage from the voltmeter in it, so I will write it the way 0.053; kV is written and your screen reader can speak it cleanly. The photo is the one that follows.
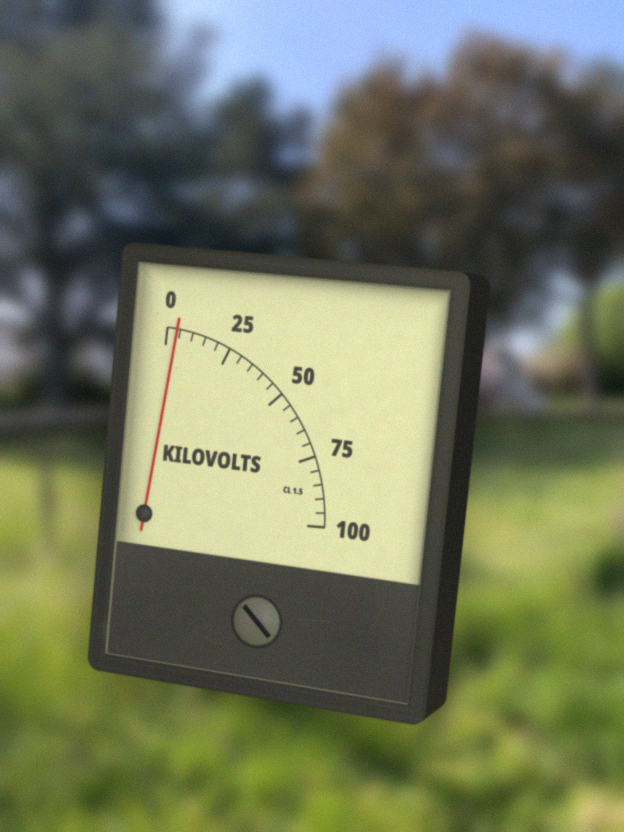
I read 5; kV
